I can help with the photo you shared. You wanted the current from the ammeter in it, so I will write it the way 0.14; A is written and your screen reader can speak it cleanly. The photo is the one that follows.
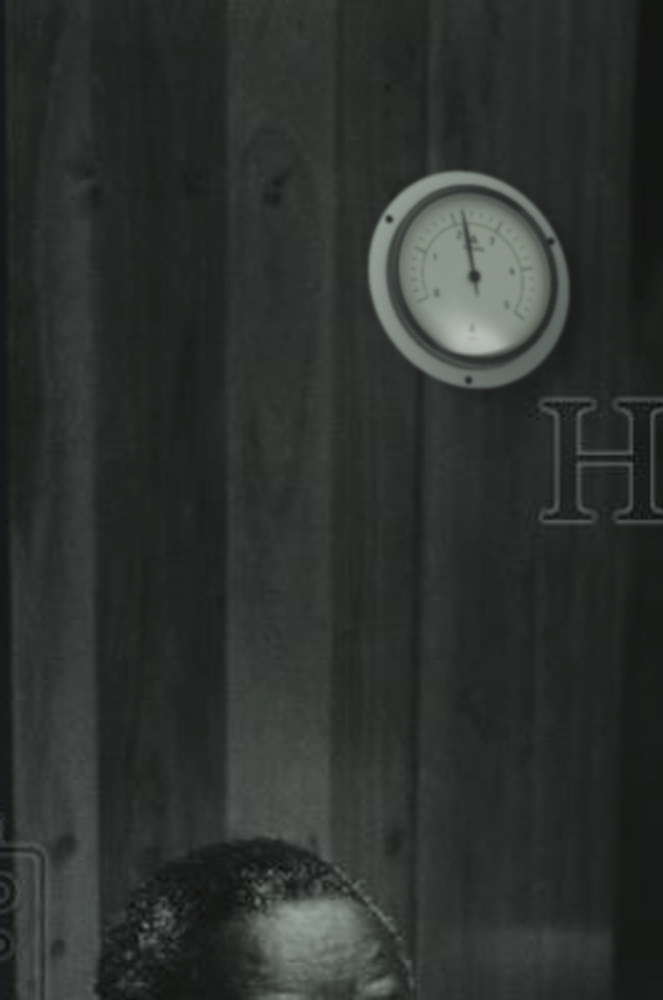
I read 2.2; A
